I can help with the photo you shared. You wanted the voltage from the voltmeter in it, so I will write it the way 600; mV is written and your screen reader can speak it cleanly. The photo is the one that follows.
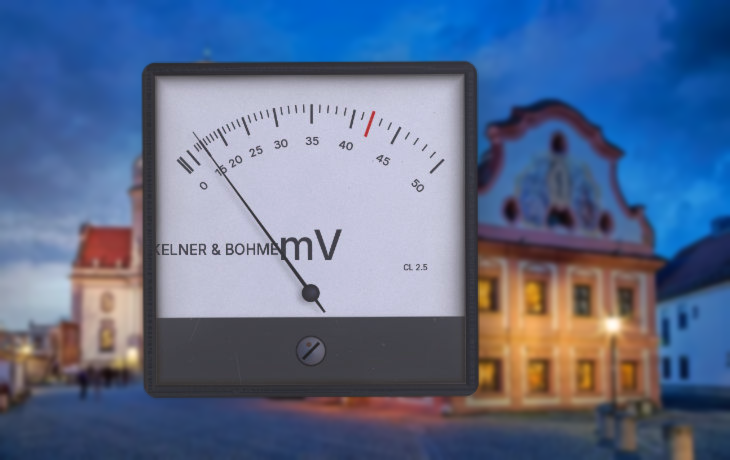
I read 15; mV
